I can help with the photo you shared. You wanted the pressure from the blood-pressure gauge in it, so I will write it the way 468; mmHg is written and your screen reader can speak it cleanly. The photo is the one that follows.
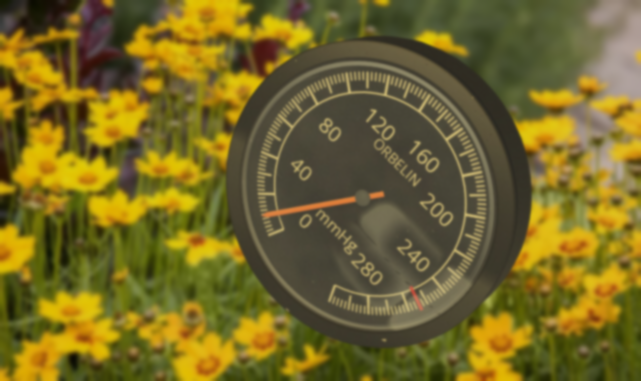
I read 10; mmHg
